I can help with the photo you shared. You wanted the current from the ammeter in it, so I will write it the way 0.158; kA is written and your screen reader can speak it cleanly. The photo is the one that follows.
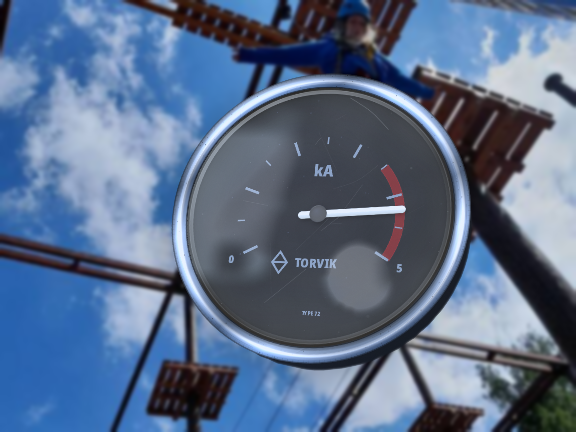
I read 4.25; kA
